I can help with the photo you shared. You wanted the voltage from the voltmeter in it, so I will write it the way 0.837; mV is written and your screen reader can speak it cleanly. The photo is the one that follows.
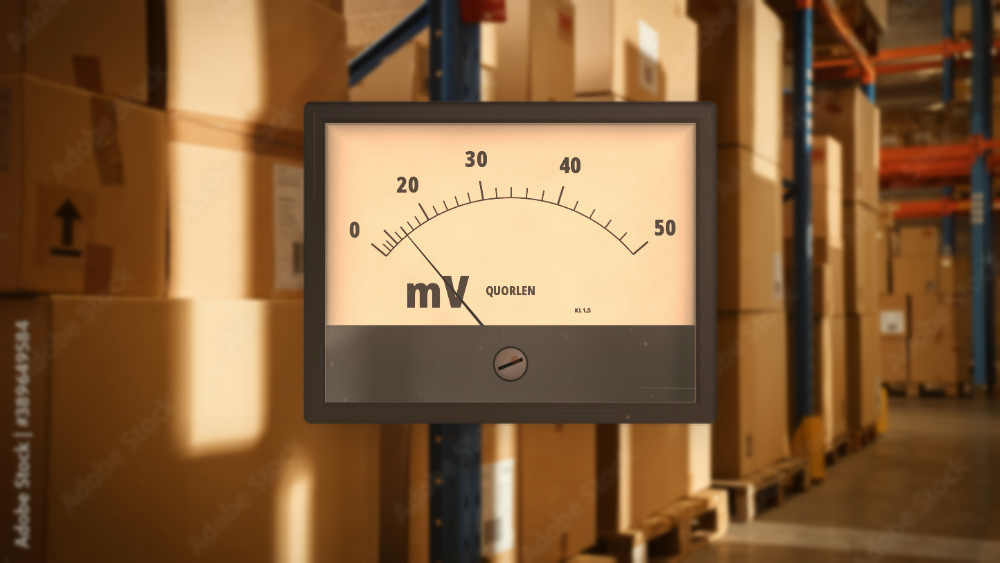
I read 14; mV
